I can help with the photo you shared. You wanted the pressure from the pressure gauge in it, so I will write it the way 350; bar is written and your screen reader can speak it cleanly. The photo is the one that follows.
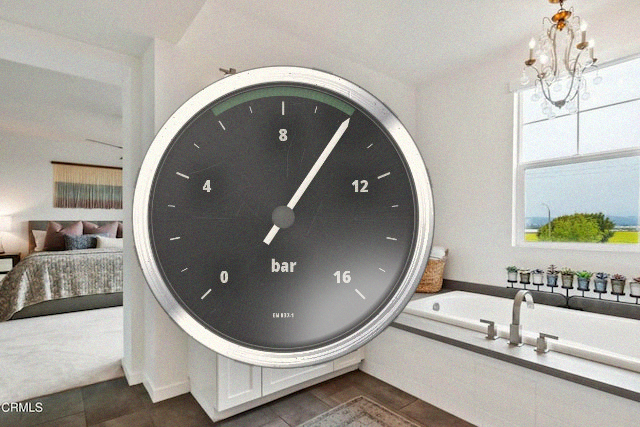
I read 10; bar
